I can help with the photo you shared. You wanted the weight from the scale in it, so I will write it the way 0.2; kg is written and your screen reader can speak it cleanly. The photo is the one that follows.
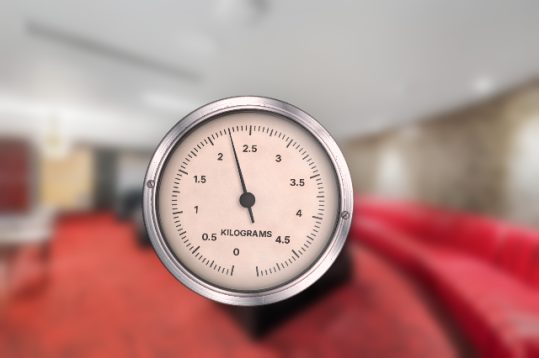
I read 2.25; kg
